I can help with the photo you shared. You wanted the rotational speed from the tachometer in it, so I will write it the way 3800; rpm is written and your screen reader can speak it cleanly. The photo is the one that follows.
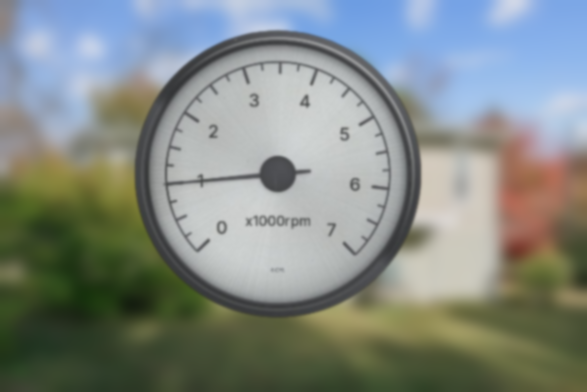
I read 1000; rpm
